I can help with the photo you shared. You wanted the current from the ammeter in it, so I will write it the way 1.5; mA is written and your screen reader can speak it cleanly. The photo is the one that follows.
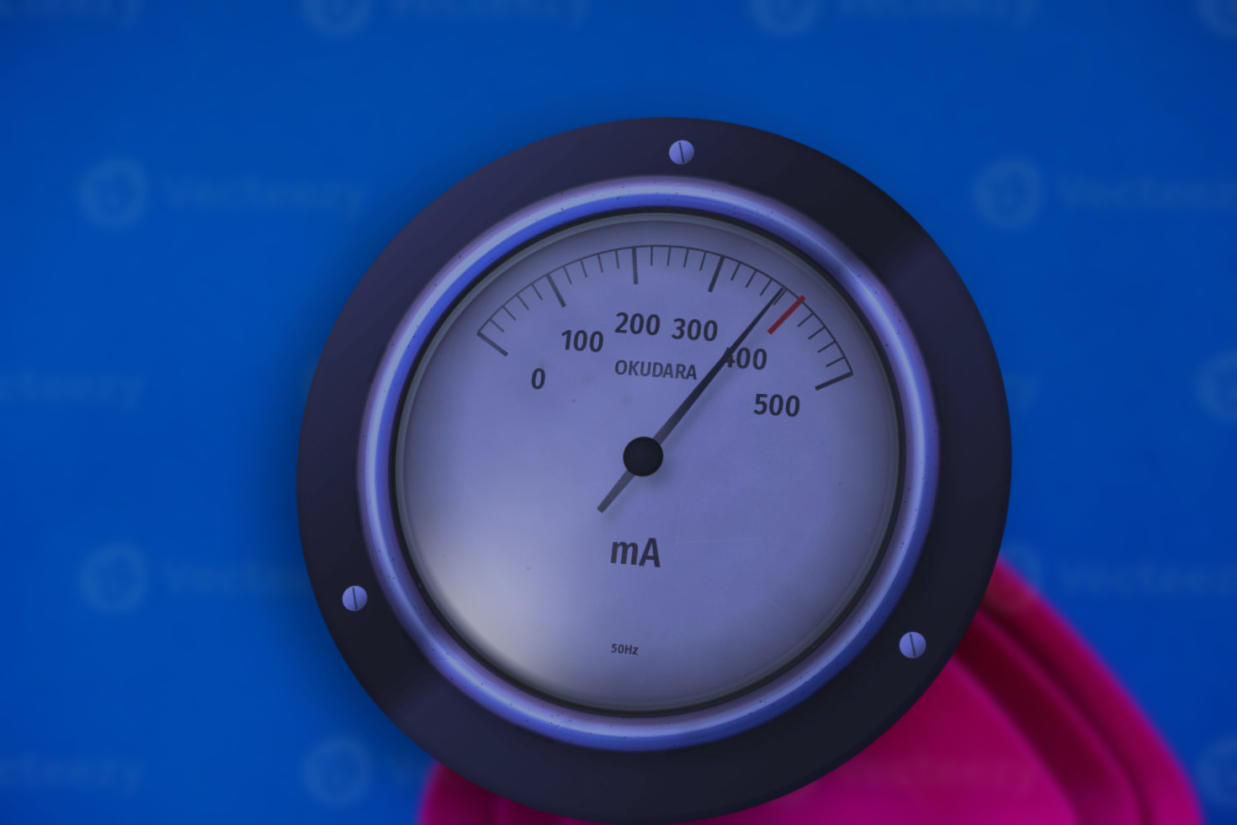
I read 380; mA
